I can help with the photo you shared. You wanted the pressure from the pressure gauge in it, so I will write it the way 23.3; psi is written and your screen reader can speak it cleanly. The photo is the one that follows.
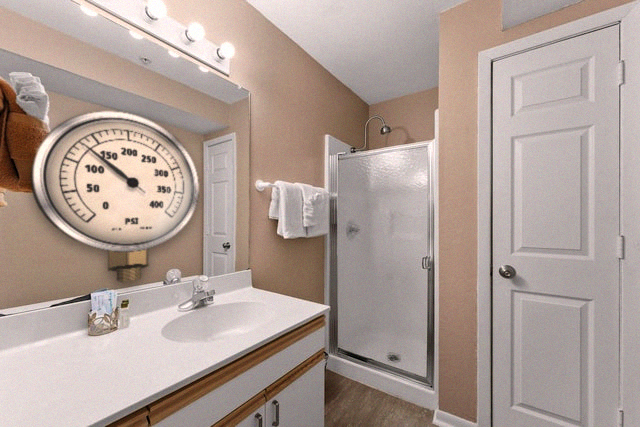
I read 130; psi
